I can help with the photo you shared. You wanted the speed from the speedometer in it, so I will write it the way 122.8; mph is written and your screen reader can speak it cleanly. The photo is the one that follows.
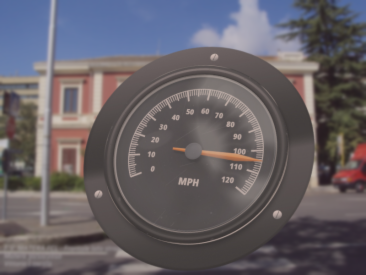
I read 105; mph
